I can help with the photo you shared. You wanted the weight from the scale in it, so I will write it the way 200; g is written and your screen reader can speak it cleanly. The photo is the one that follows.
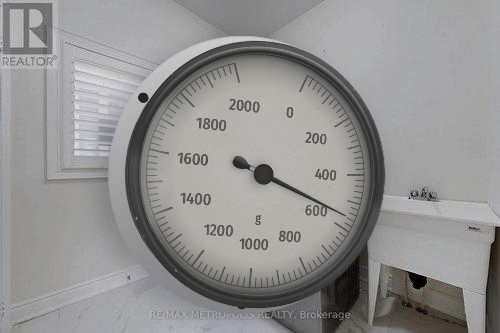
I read 560; g
